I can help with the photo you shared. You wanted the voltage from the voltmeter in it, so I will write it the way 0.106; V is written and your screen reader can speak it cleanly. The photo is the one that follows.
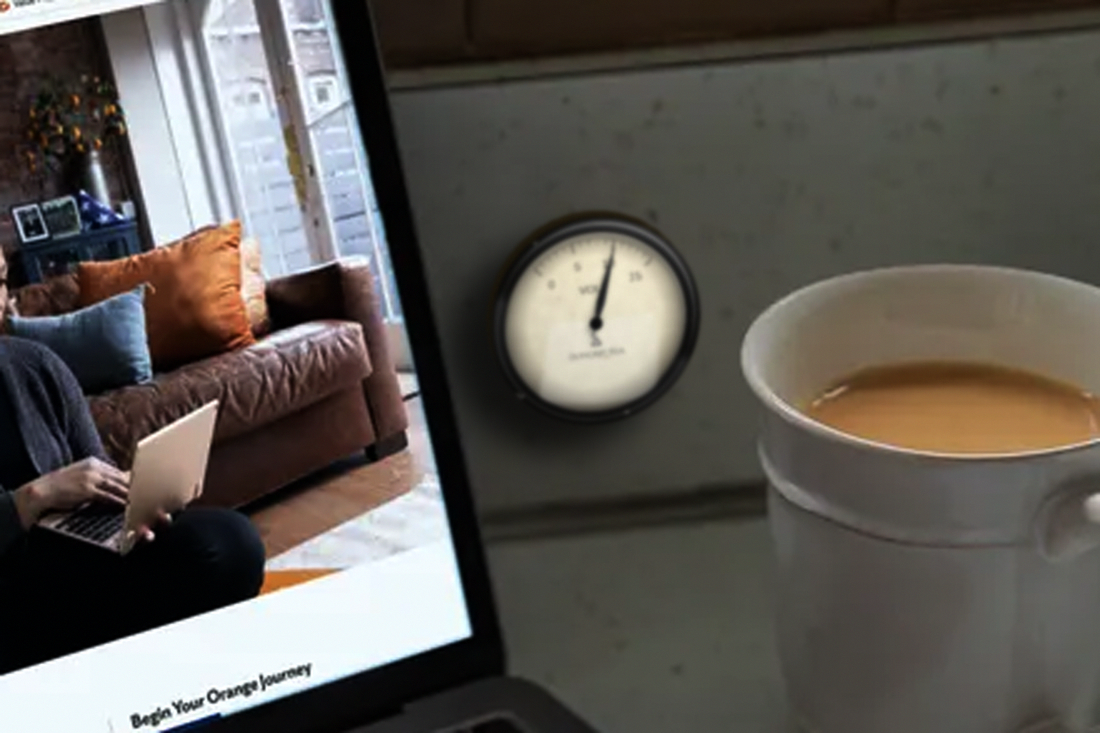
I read 10; V
